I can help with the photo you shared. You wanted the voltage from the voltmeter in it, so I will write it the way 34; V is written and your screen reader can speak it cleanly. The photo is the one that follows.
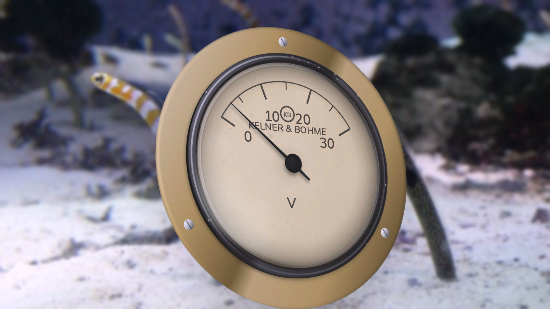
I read 2.5; V
